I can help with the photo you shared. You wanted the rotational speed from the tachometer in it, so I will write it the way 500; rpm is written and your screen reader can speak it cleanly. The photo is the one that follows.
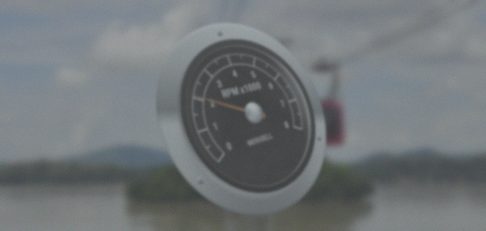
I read 2000; rpm
